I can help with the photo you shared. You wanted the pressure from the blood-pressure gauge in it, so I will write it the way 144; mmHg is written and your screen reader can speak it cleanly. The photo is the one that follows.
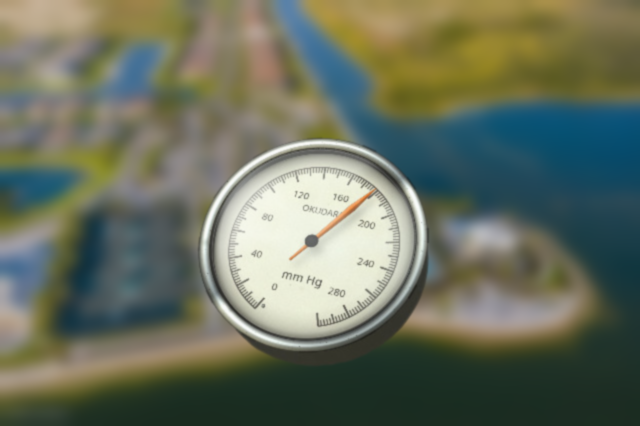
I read 180; mmHg
